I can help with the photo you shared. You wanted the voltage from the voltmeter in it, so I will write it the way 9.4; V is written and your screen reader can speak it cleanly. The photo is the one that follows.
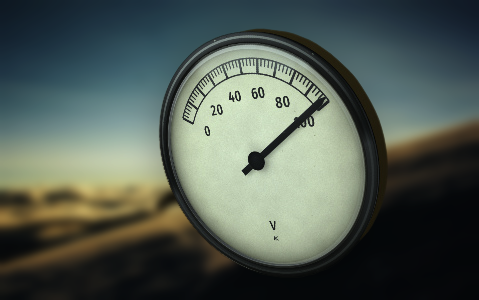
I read 98; V
